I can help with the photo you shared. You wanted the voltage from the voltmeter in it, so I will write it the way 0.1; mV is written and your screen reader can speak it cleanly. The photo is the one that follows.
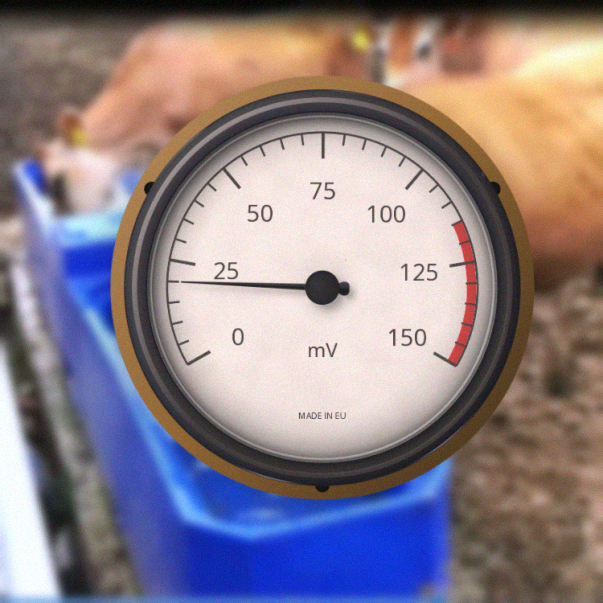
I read 20; mV
